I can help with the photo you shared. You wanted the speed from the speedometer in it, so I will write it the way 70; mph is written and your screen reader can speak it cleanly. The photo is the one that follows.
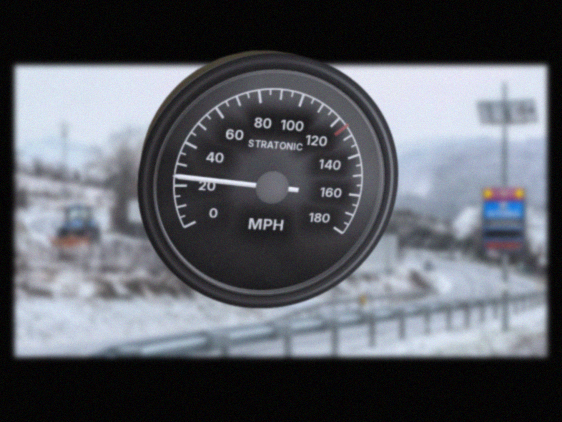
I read 25; mph
